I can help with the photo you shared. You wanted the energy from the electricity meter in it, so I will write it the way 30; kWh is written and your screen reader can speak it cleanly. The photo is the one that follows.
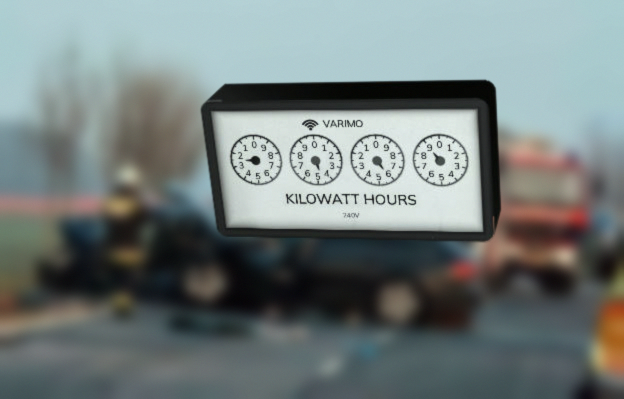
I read 2459; kWh
